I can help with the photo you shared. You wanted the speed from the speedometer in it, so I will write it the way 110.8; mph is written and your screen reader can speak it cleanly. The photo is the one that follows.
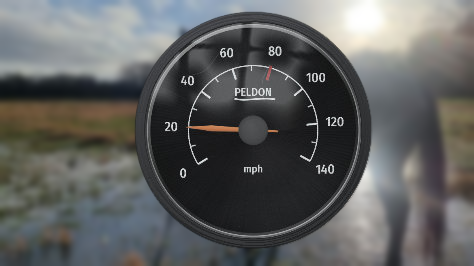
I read 20; mph
